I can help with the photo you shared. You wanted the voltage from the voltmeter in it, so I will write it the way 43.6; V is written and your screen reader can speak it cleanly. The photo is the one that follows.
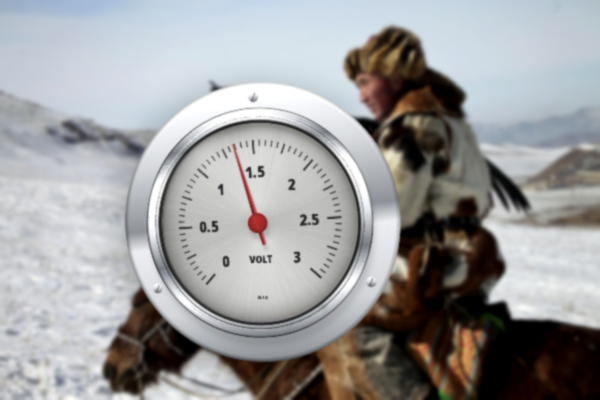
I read 1.35; V
